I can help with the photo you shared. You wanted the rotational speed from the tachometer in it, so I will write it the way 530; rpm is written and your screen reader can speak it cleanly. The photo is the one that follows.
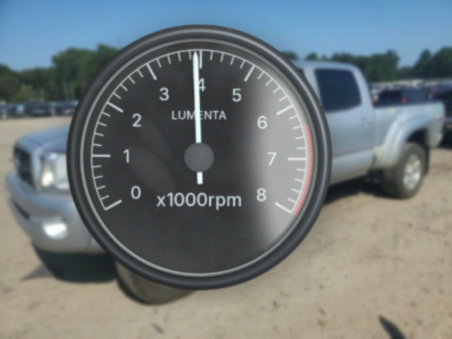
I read 3900; rpm
